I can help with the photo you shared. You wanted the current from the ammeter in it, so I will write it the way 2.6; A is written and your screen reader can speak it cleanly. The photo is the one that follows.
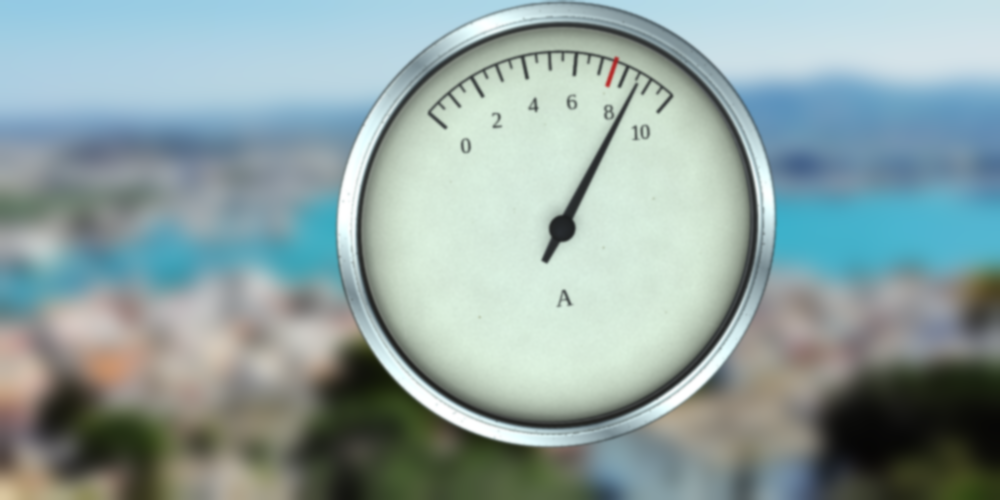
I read 8.5; A
